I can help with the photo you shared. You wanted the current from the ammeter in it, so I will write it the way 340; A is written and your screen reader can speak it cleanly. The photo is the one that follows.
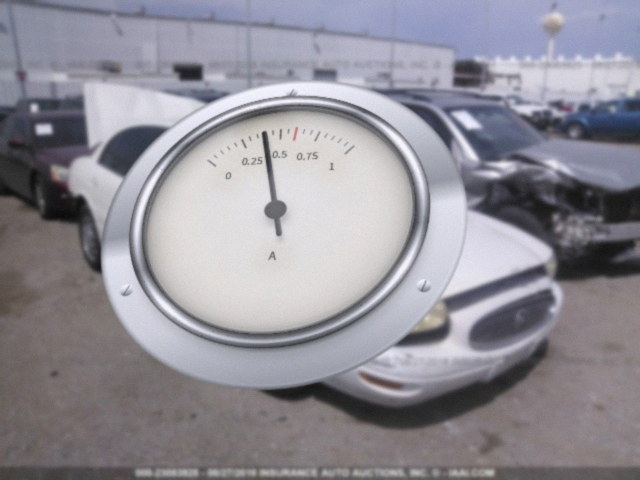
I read 0.4; A
